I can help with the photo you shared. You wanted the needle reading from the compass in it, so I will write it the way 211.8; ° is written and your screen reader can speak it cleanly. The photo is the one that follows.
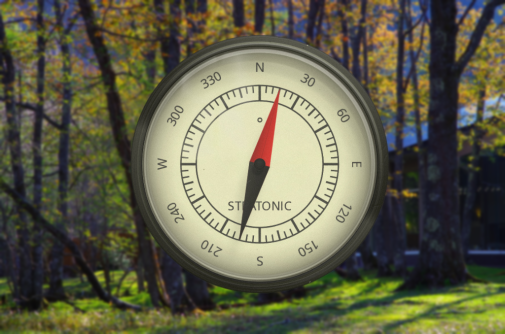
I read 15; °
